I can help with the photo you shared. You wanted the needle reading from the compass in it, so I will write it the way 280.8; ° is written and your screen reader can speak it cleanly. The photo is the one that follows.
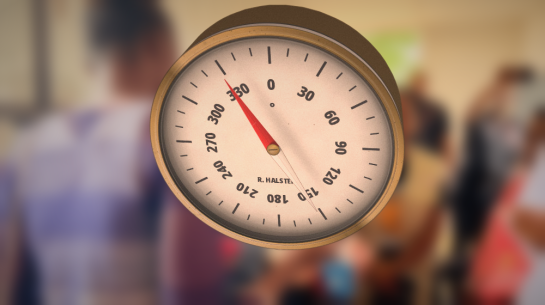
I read 330; °
